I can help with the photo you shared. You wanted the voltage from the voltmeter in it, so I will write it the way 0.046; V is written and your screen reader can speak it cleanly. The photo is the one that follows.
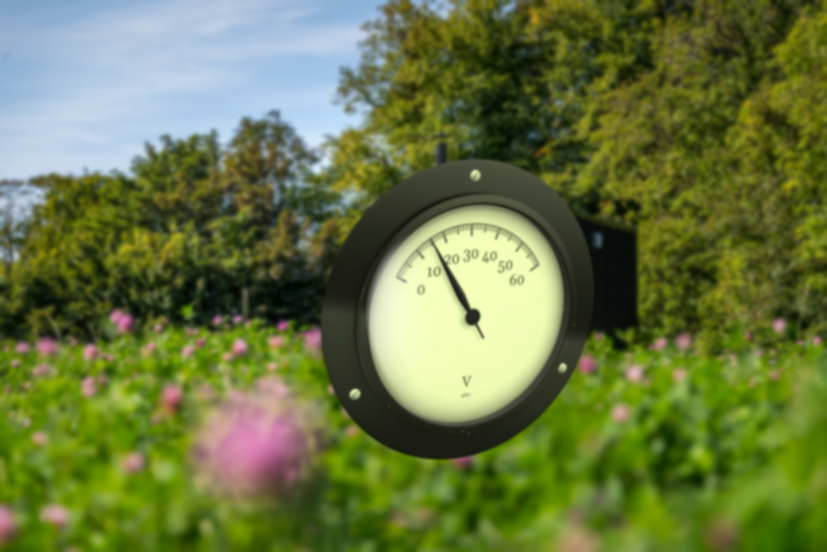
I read 15; V
